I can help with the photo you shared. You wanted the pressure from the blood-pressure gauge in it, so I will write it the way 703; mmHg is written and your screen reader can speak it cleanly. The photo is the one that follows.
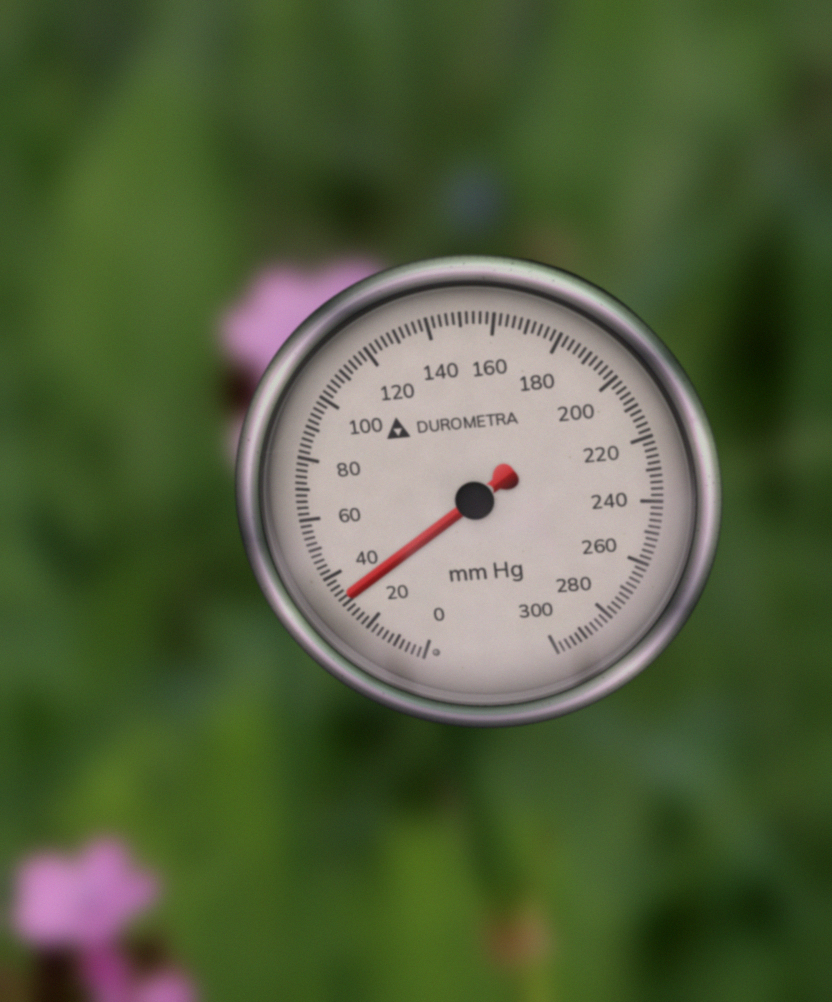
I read 32; mmHg
